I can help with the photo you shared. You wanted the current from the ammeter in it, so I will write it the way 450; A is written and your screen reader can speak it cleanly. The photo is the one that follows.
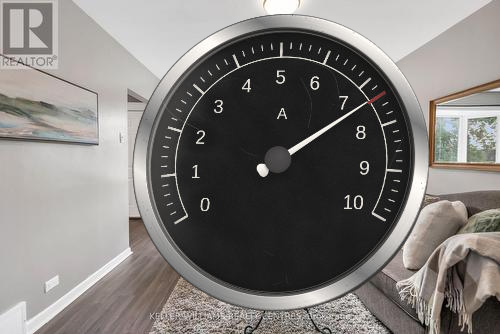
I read 7.4; A
